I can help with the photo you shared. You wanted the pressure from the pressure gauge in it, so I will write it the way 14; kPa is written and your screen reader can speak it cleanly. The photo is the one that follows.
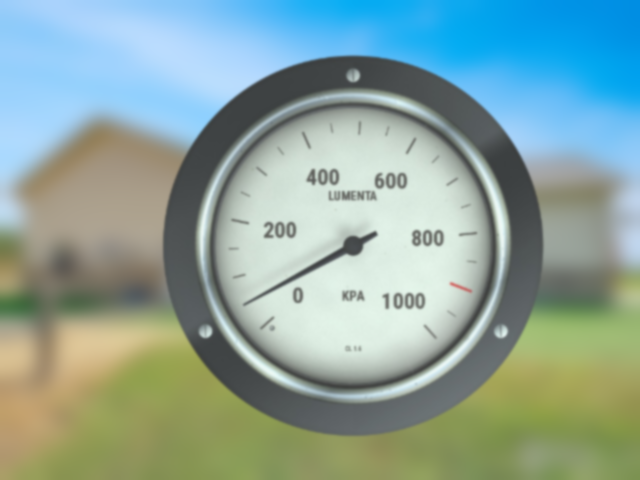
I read 50; kPa
